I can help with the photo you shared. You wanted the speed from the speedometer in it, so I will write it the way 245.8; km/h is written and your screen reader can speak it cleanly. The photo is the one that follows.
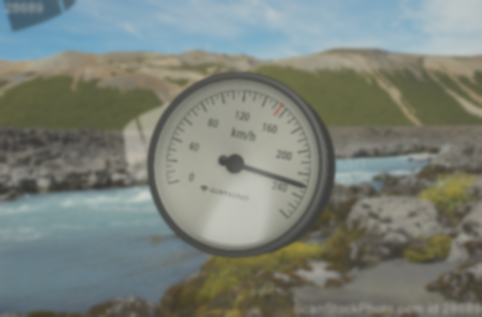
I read 230; km/h
